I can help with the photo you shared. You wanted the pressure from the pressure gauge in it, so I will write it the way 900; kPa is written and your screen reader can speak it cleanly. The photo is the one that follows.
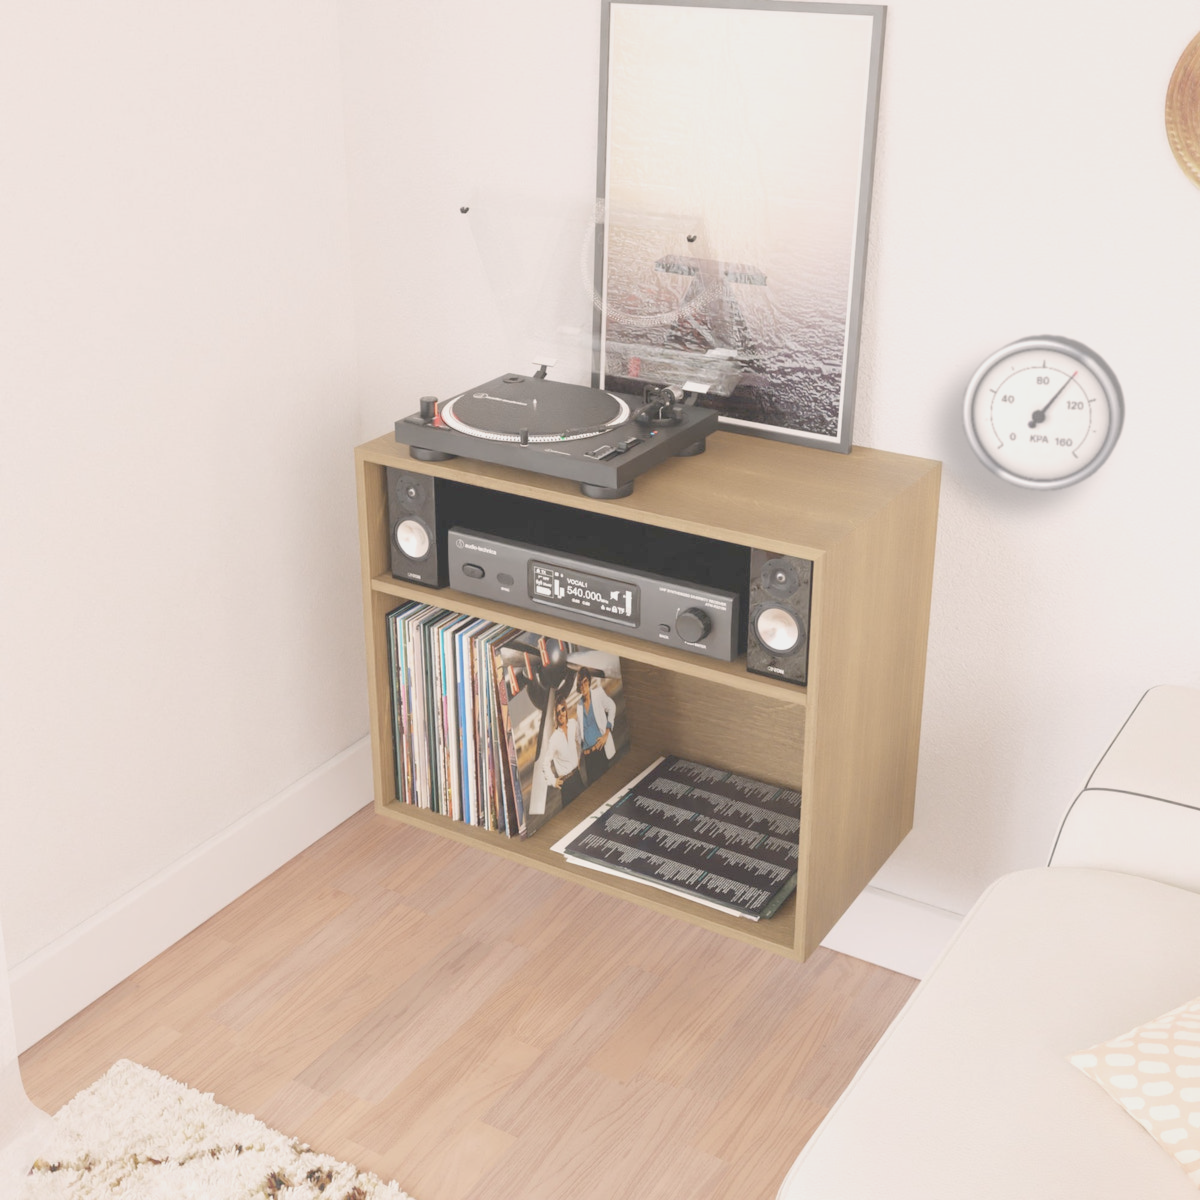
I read 100; kPa
